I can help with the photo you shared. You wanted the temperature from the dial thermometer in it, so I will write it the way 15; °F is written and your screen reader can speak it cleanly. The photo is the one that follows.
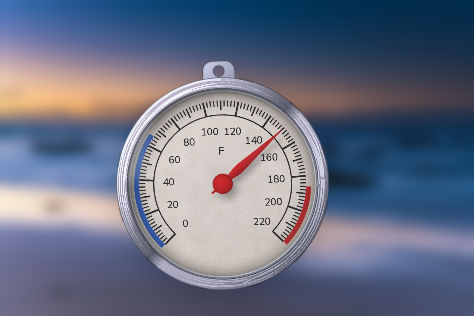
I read 150; °F
